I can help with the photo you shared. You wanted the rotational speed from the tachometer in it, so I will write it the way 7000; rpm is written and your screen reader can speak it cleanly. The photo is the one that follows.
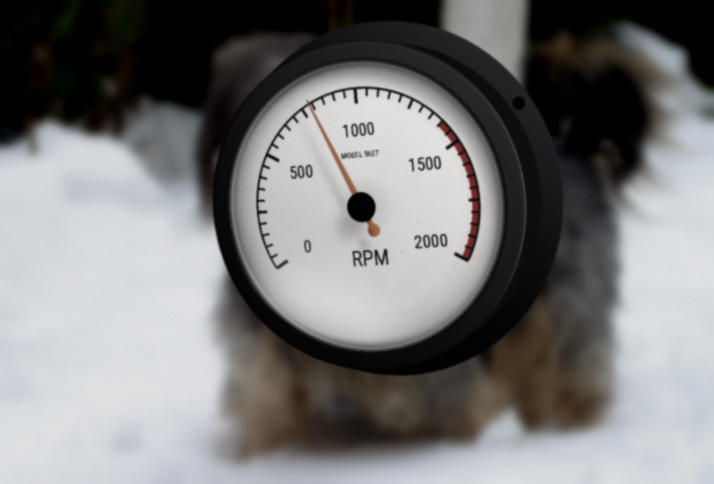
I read 800; rpm
